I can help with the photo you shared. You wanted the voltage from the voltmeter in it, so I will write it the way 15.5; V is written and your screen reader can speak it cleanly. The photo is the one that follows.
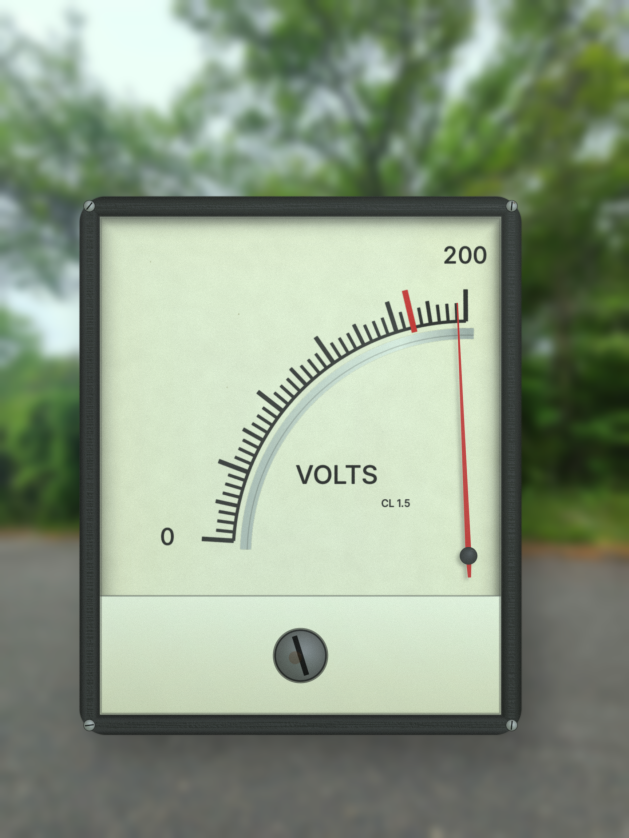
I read 195; V
